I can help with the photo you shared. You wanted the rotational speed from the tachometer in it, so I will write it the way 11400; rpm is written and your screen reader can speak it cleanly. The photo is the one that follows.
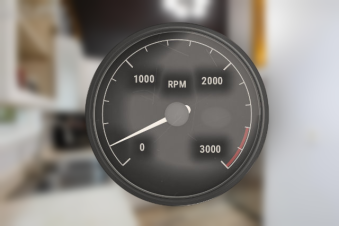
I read 200; rpm
